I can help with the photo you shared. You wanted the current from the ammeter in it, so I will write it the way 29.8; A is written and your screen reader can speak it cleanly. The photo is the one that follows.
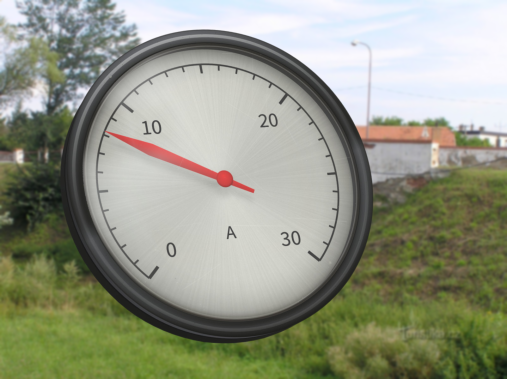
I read 8; A
